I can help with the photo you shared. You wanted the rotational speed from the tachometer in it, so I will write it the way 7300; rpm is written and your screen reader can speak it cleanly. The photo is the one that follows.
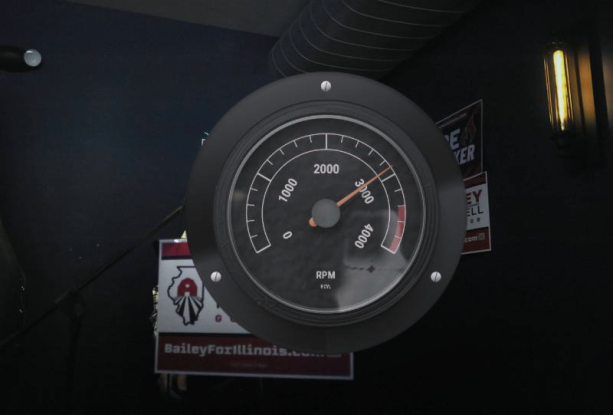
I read 2900; rpm
